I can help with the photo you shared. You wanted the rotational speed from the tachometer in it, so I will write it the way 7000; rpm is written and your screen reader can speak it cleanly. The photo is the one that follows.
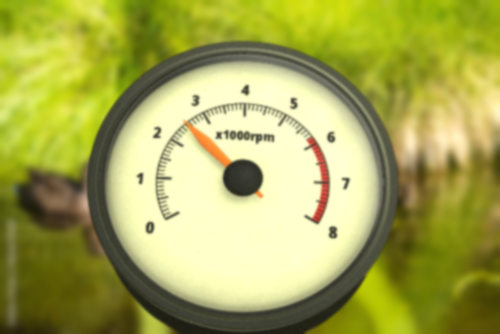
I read 2500; rpm
